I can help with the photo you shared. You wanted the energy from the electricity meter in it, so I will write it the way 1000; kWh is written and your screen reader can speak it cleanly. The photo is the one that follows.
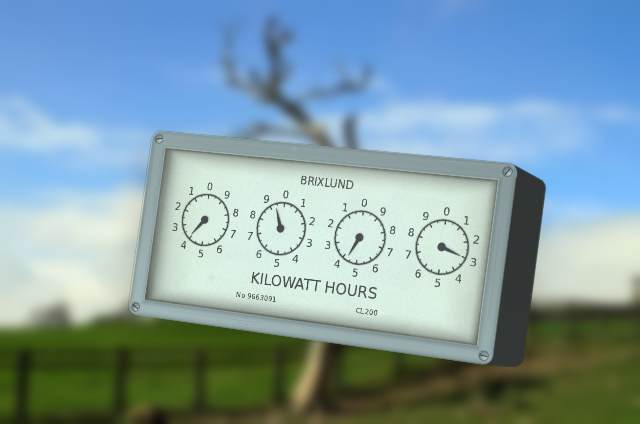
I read 3943; kWh
